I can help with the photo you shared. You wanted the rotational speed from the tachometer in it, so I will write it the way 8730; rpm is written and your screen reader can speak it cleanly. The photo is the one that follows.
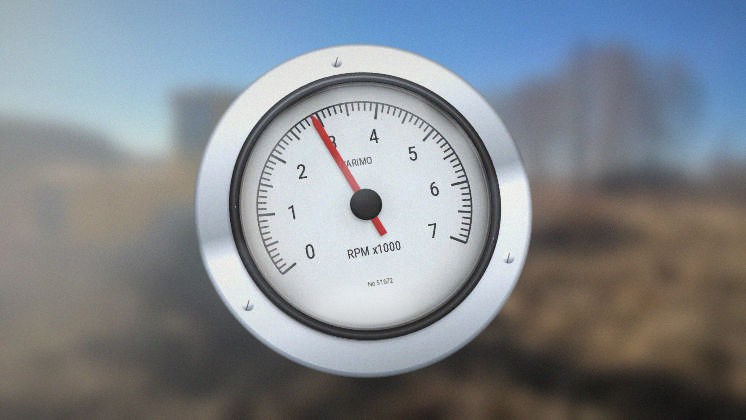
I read 2900; rpm
